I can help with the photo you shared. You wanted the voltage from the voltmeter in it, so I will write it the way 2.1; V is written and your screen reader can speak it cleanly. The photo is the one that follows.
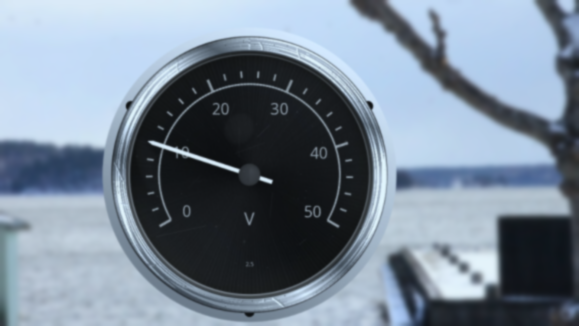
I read 10; V
